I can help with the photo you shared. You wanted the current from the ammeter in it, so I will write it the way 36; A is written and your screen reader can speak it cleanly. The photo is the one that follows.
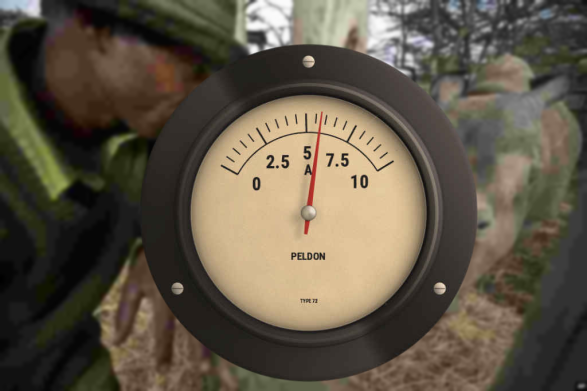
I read 5.75; A
